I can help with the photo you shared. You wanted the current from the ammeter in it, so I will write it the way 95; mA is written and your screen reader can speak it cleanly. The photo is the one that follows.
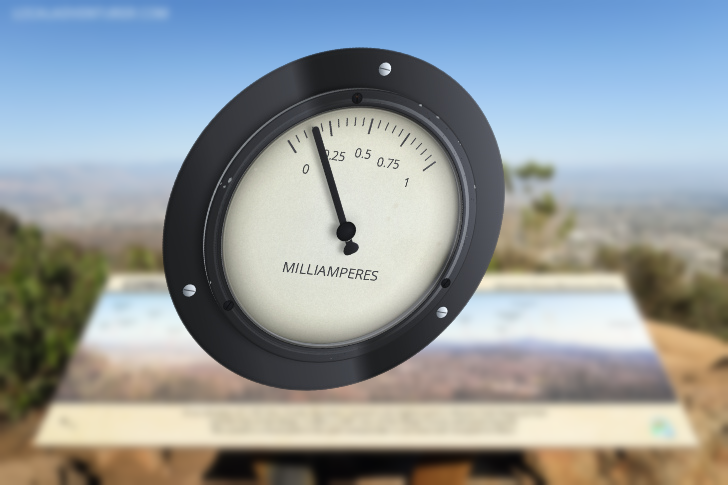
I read 0.15; mA
